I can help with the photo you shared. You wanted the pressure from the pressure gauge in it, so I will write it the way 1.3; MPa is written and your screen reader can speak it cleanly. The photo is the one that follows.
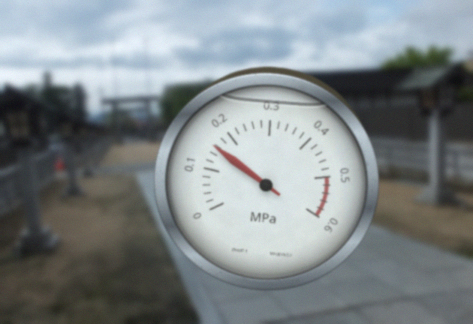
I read 0.16; MPa
